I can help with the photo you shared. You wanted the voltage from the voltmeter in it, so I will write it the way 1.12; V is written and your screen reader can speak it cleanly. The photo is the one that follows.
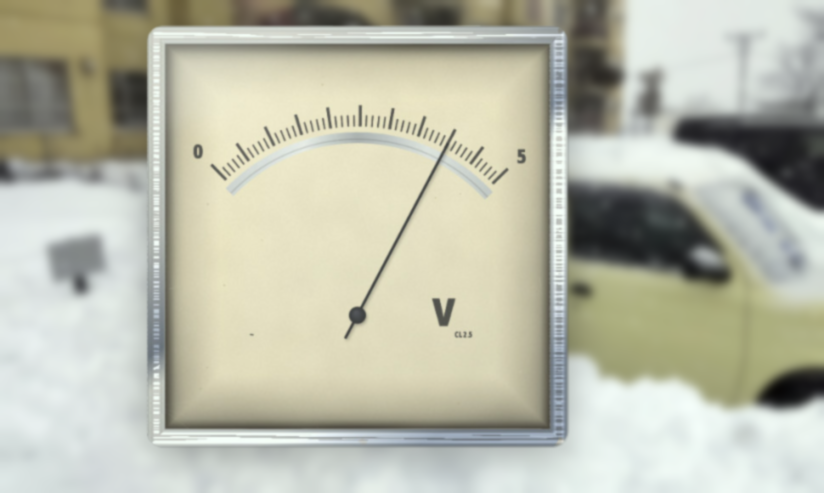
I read 4; V
